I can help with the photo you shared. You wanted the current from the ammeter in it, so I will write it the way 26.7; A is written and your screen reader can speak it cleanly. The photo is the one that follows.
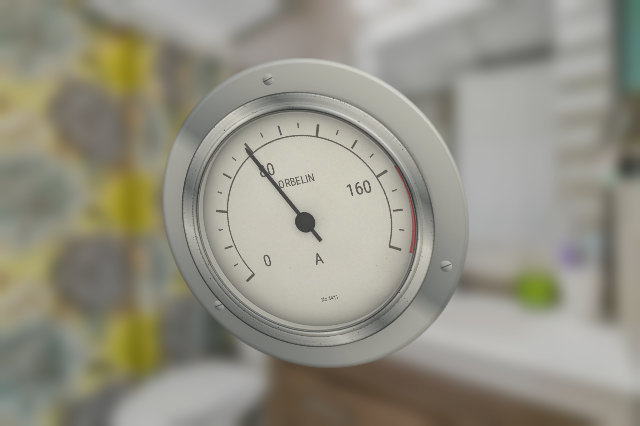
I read 80; A
